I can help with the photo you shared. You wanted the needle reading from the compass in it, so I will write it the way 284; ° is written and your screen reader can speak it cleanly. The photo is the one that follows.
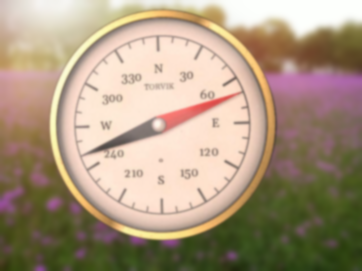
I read 70; °
